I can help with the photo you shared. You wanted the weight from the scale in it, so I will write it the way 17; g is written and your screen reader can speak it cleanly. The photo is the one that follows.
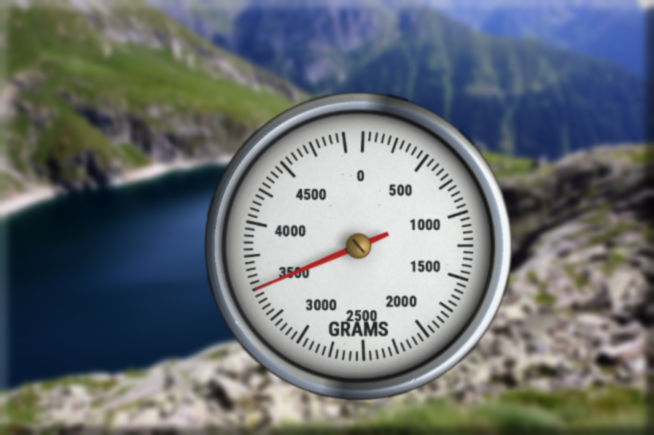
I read 3500; g
